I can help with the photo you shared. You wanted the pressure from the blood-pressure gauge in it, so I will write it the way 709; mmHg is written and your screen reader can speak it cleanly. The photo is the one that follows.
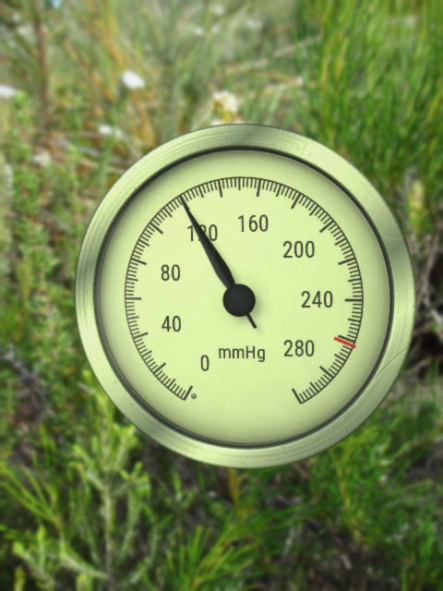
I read 120; mmHg
